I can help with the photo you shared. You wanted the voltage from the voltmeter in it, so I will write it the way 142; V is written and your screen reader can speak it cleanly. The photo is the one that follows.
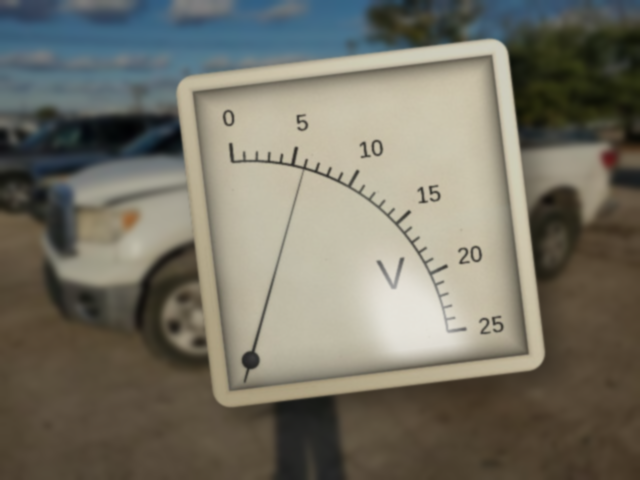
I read 6; V
